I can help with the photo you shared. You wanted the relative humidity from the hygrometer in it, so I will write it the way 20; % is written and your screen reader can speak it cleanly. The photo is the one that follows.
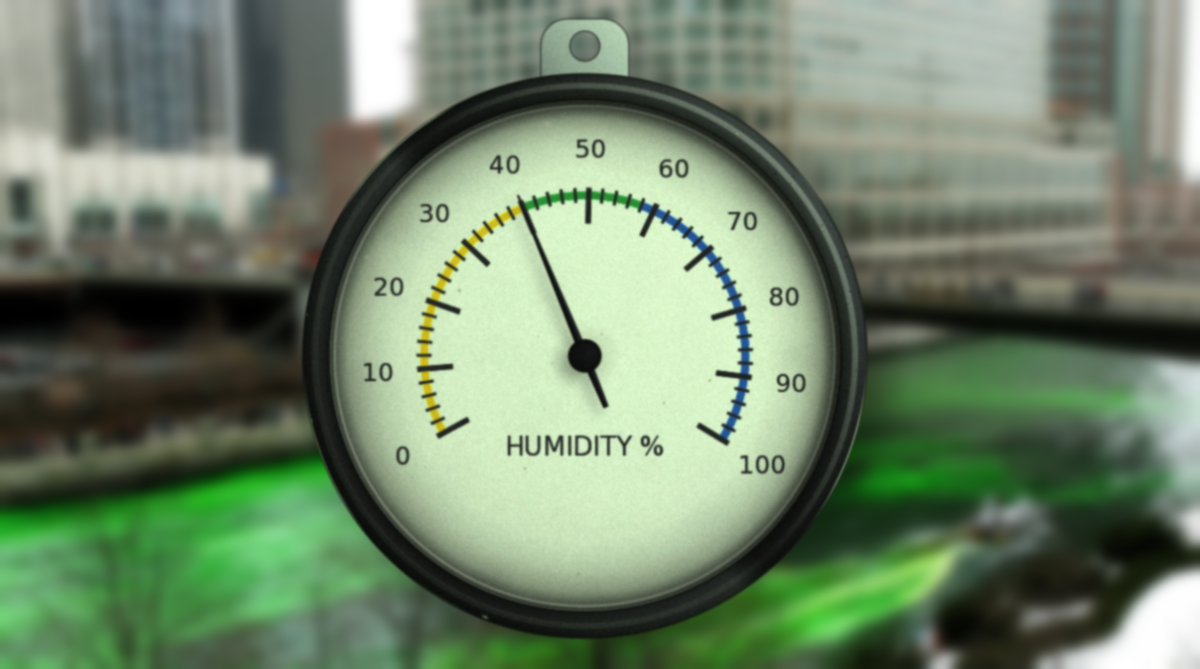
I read 40; %
